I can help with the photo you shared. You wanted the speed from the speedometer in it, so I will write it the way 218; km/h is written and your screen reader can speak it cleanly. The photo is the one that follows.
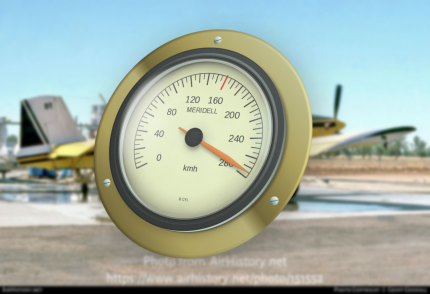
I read 275; km/h
